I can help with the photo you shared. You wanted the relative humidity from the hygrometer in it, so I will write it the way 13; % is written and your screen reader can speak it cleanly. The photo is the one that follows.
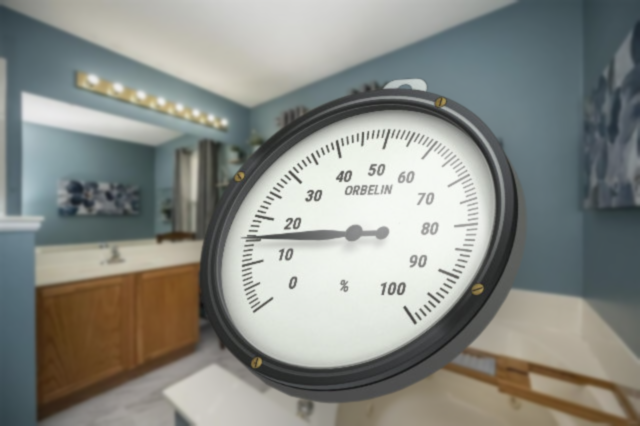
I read 15; %
